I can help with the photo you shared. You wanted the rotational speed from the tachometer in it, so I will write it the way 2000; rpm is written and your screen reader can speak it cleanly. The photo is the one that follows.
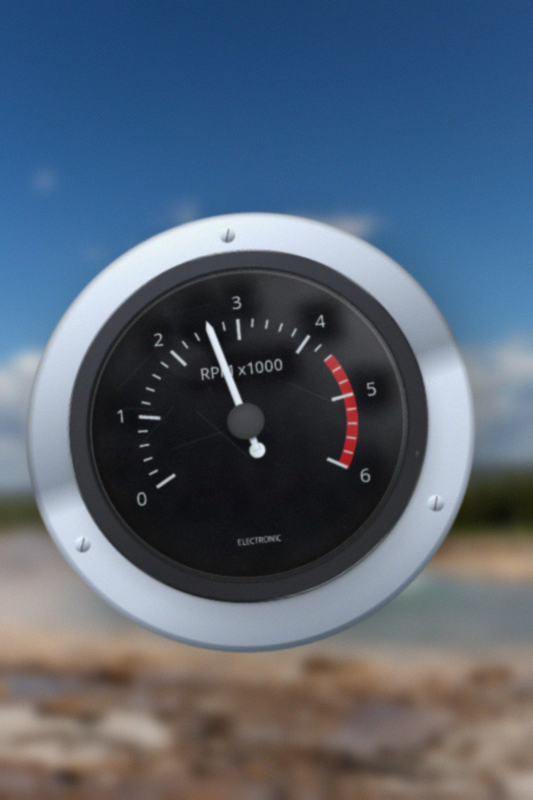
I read 2600; rpm
